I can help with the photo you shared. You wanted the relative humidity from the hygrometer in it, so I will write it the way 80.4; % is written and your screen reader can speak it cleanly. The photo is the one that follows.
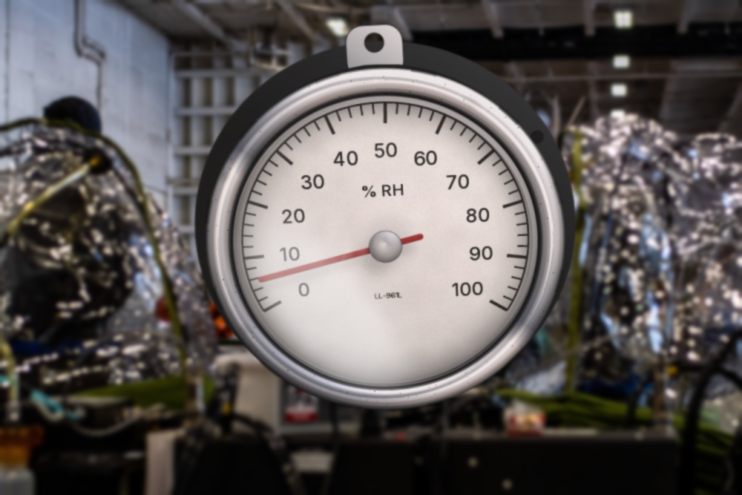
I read 6; %
